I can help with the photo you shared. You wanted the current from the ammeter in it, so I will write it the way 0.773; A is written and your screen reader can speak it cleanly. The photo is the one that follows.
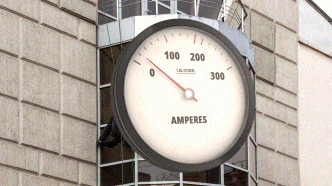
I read 20; A
